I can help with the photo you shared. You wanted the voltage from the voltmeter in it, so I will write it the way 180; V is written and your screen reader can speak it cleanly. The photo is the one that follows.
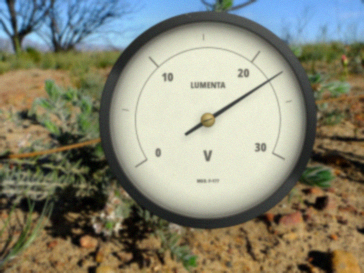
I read 22.5; V
